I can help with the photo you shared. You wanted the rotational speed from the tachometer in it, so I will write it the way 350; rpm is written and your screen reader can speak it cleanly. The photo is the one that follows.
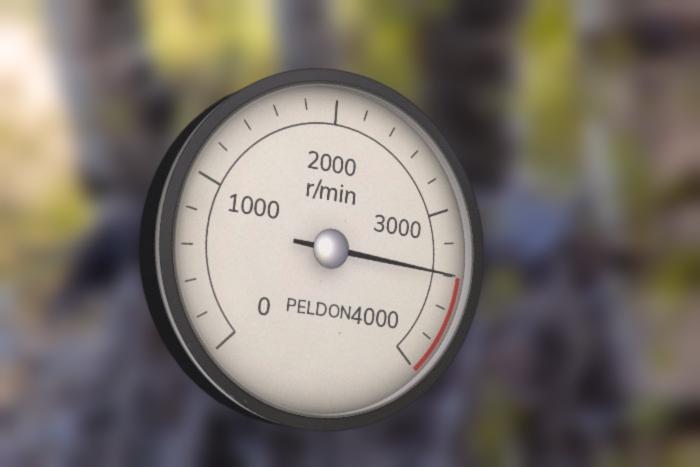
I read 3400; rpm
